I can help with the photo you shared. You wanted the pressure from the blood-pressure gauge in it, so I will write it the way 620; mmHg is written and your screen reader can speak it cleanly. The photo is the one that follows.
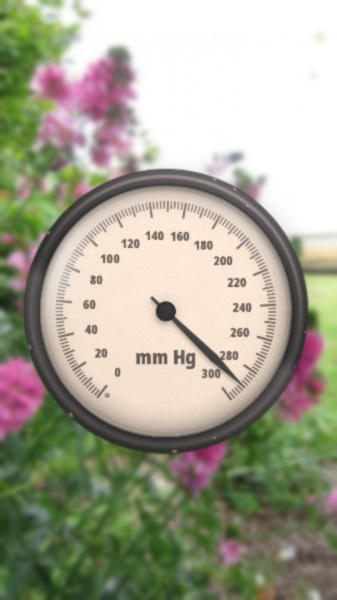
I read 290; mmHg
